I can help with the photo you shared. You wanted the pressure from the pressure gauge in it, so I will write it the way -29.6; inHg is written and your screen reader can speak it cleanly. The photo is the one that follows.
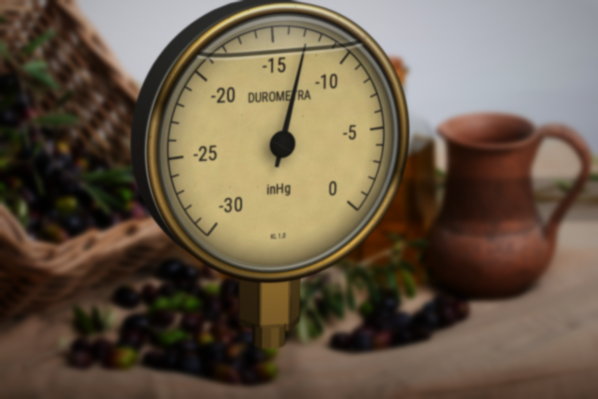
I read -13; inHg
